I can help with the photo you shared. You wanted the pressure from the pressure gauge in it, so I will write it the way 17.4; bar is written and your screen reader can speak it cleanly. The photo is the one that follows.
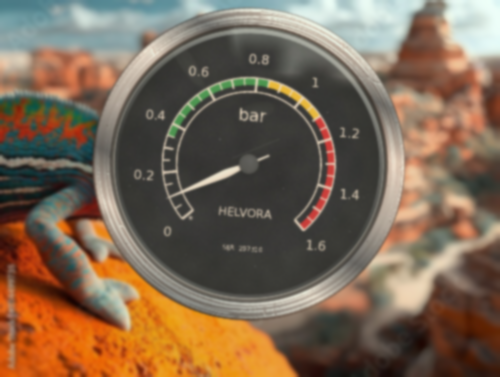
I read 0.1; bar
